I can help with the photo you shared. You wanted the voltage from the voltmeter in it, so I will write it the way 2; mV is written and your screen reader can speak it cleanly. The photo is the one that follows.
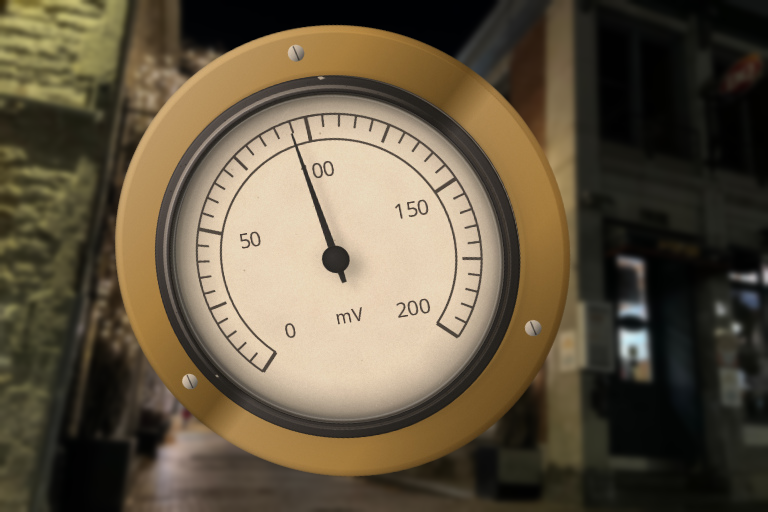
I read 95; mV
